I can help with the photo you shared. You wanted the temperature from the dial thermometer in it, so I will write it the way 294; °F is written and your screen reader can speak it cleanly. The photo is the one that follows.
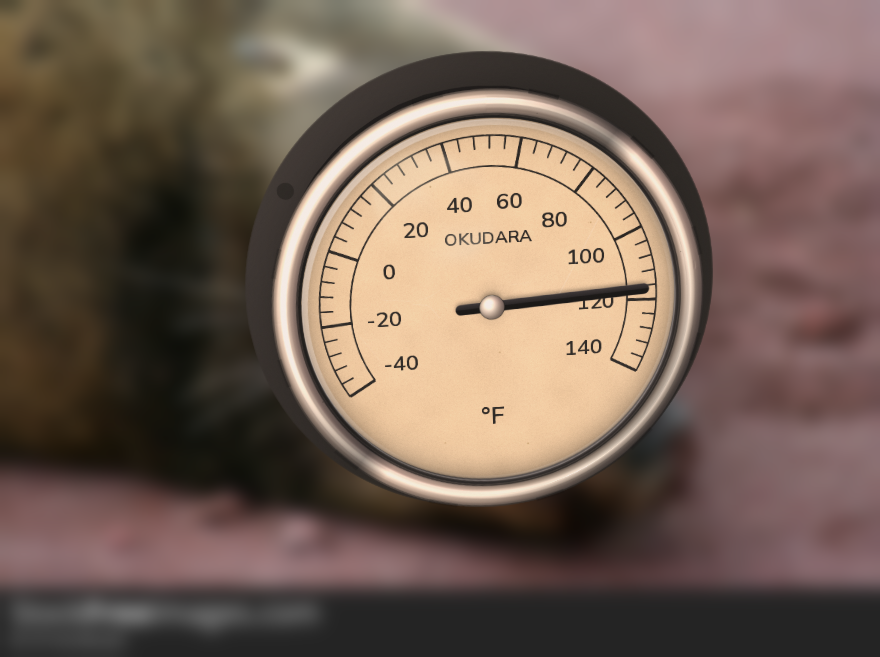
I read 116; °F
